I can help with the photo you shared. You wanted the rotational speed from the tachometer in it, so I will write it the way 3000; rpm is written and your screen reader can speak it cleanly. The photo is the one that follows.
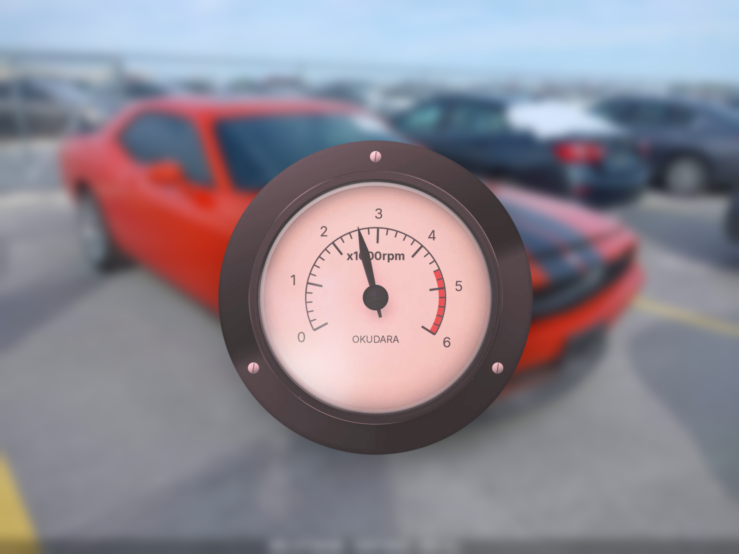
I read 2600; rpm
